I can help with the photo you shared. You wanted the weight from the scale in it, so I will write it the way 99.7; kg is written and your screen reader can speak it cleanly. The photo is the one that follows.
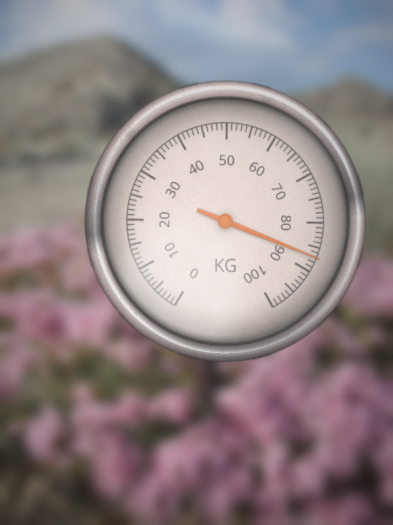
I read 87; kg
